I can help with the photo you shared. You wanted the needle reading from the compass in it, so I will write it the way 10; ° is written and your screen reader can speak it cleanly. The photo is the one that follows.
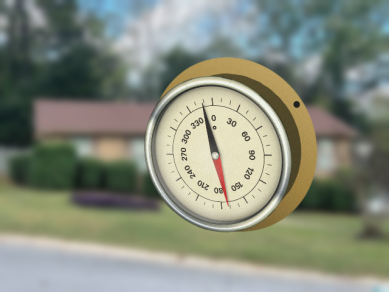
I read 170; °
